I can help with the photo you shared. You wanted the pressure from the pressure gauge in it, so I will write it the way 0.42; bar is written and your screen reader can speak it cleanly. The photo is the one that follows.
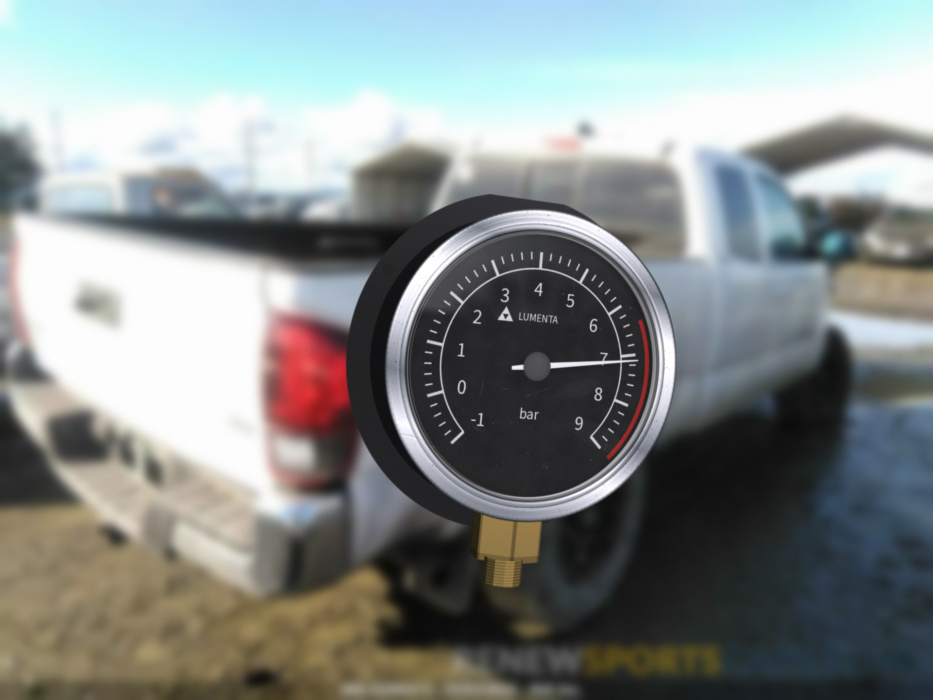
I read 7.1; bar
